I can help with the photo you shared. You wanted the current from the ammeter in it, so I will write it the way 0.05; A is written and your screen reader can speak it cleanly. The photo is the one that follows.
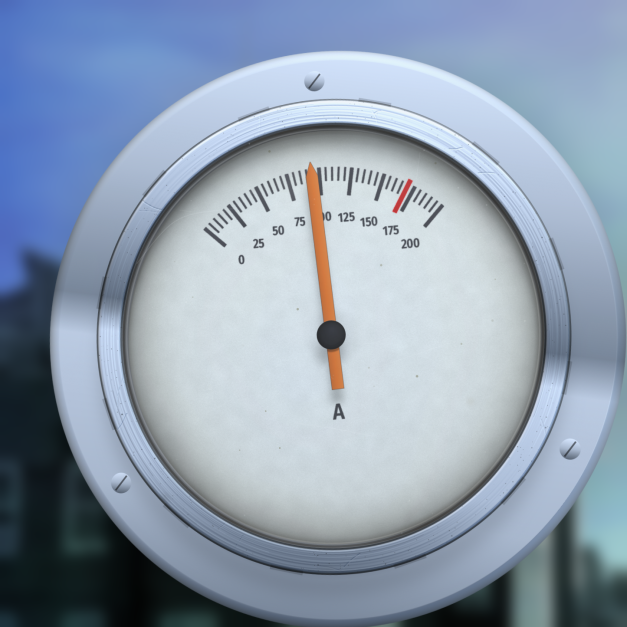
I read 95; A
